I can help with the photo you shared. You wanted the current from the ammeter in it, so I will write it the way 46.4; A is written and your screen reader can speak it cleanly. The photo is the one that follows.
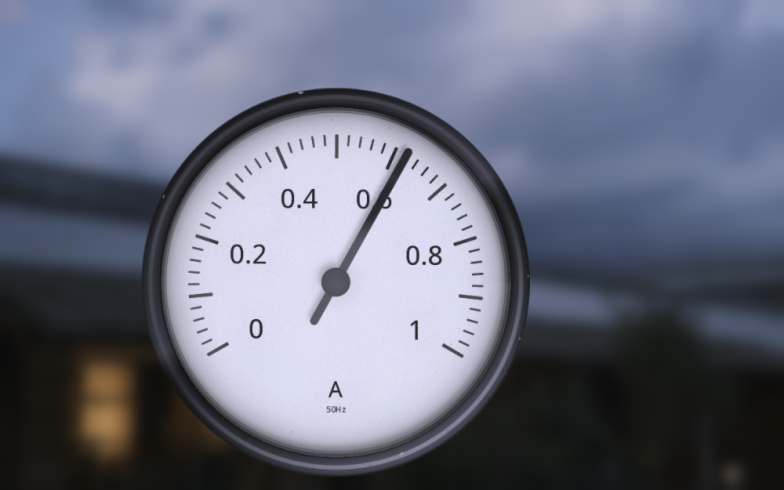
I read 0.62; A
